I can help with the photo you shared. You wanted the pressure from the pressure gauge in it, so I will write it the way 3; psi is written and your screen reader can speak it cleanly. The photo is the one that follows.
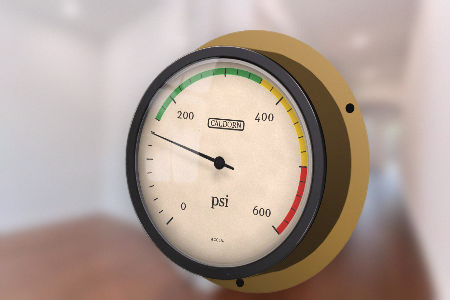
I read 140; psi
